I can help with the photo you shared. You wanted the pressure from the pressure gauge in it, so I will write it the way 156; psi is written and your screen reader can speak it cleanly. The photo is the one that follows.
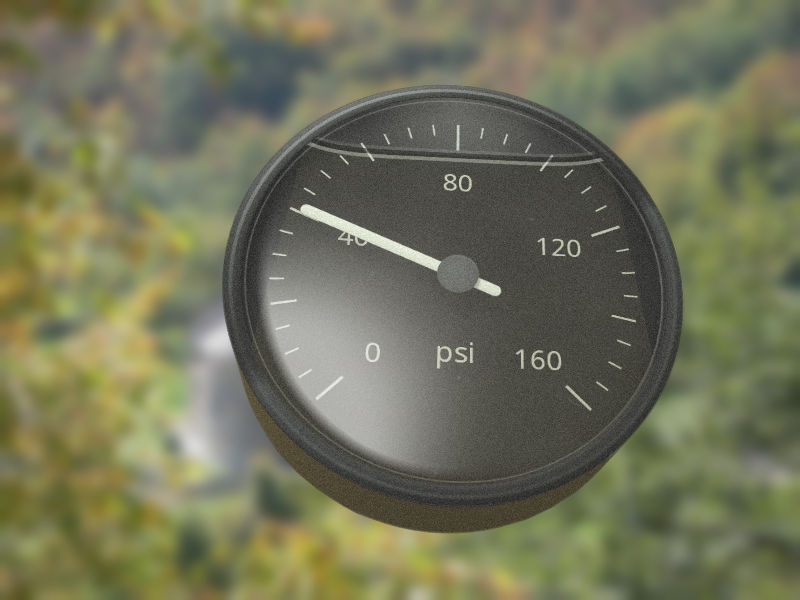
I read 40; psi
